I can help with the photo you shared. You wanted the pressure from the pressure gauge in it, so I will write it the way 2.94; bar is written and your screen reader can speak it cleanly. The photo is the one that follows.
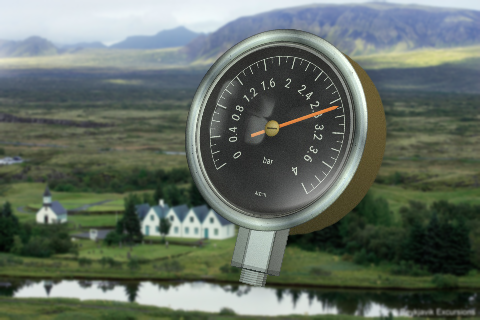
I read 2.9; bar
